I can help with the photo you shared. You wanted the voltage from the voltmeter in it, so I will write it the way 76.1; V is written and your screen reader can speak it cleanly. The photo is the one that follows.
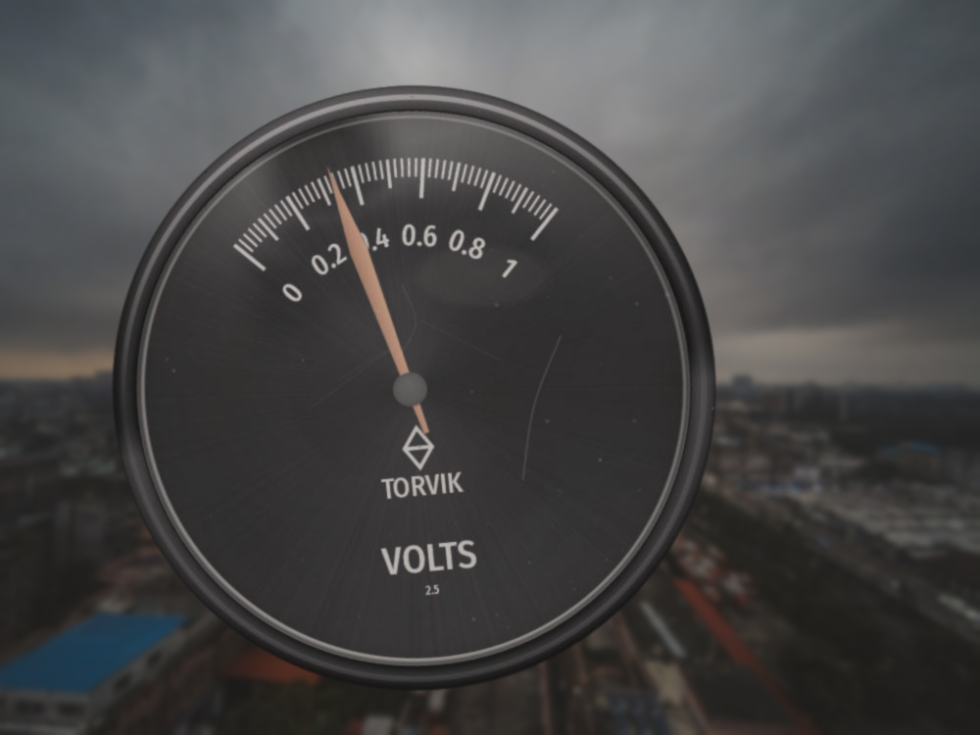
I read 0.34; V
